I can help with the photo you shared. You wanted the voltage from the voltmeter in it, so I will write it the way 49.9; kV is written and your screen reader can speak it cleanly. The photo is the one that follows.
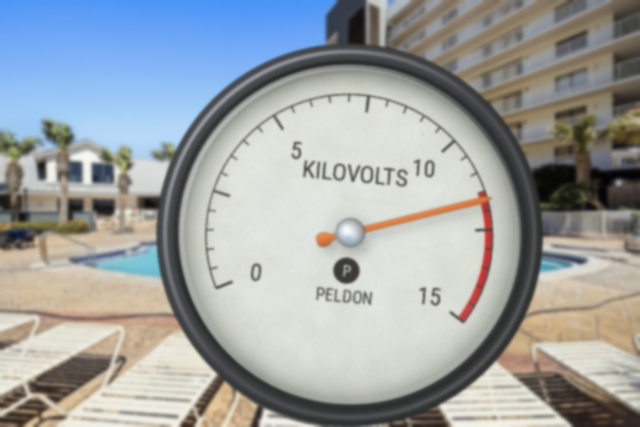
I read 11.75; kV
